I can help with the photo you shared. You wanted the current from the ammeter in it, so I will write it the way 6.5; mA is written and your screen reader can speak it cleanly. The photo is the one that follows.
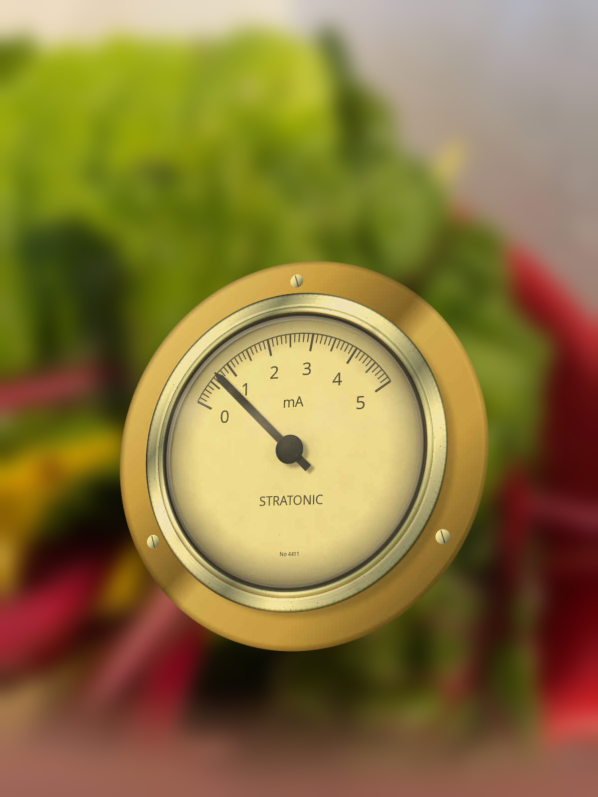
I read 0.7; mA
